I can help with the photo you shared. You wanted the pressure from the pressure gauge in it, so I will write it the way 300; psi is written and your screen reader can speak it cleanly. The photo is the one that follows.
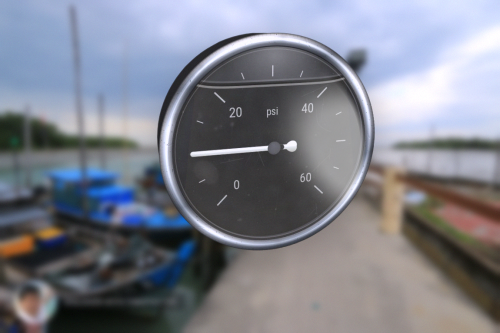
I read 10; psi
